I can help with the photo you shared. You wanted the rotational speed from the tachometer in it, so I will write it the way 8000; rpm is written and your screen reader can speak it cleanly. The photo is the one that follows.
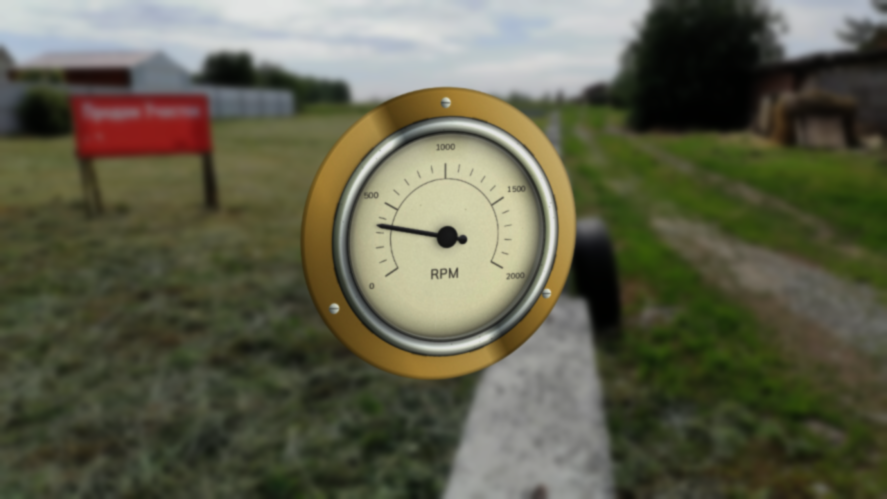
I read 350; rpm
